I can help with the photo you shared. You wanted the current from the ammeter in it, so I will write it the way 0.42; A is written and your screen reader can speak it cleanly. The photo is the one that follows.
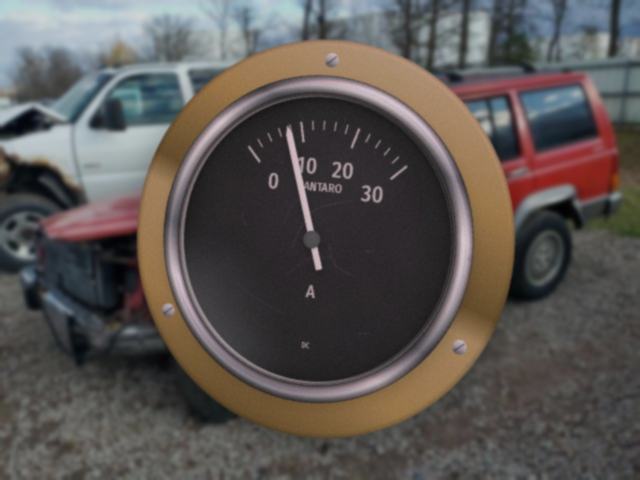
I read 8; A
